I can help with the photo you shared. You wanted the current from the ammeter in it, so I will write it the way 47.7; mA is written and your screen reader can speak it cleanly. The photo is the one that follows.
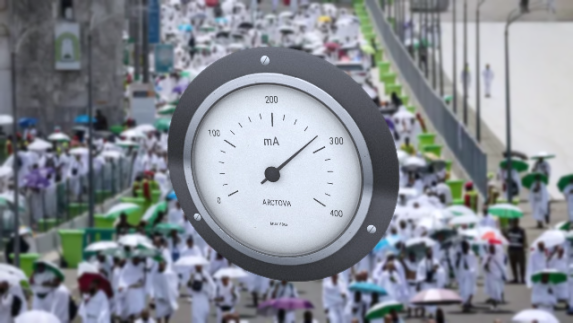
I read 280; mA
